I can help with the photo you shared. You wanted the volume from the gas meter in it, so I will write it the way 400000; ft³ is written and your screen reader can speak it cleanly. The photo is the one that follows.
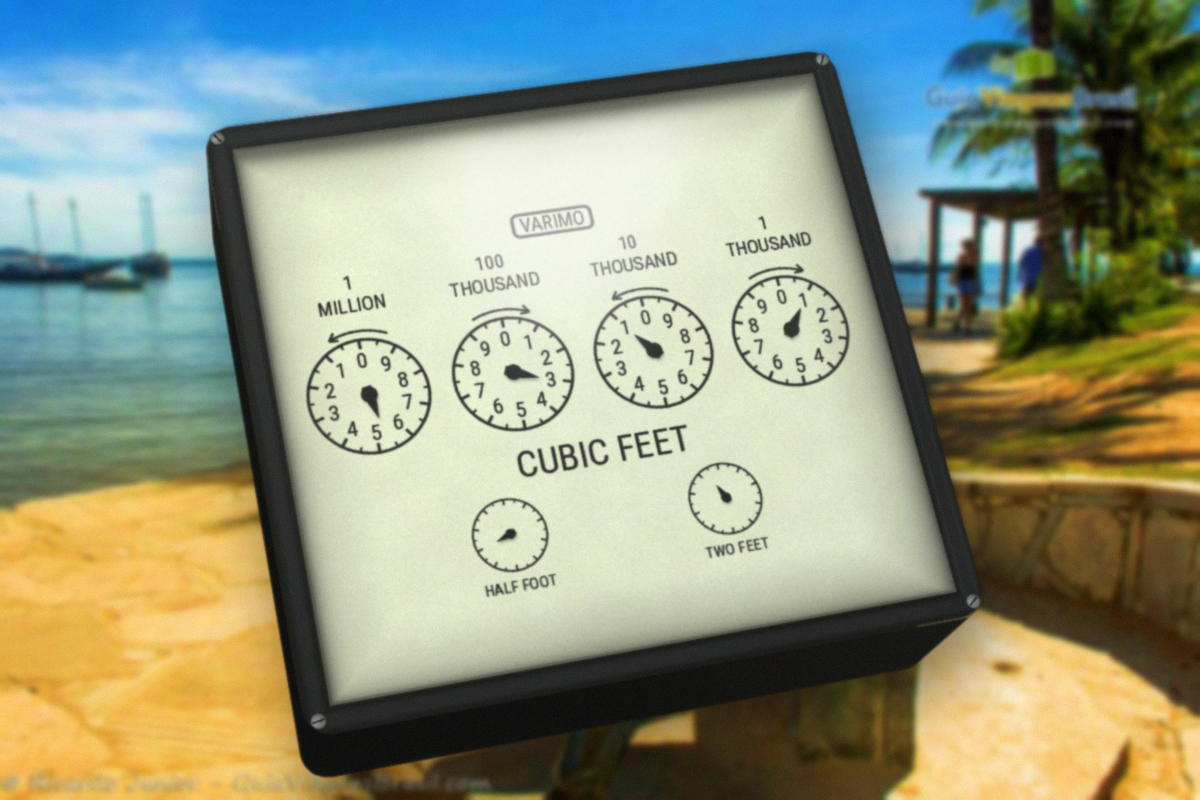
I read 531100; ft³
